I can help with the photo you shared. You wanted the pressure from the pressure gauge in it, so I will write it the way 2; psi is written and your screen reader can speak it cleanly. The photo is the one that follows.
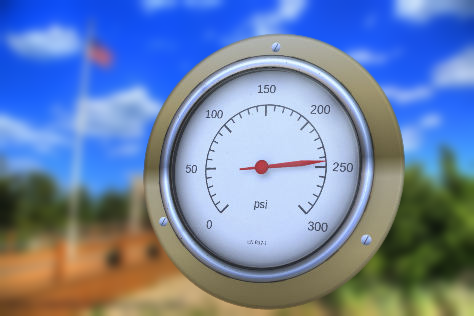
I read 245; psi
